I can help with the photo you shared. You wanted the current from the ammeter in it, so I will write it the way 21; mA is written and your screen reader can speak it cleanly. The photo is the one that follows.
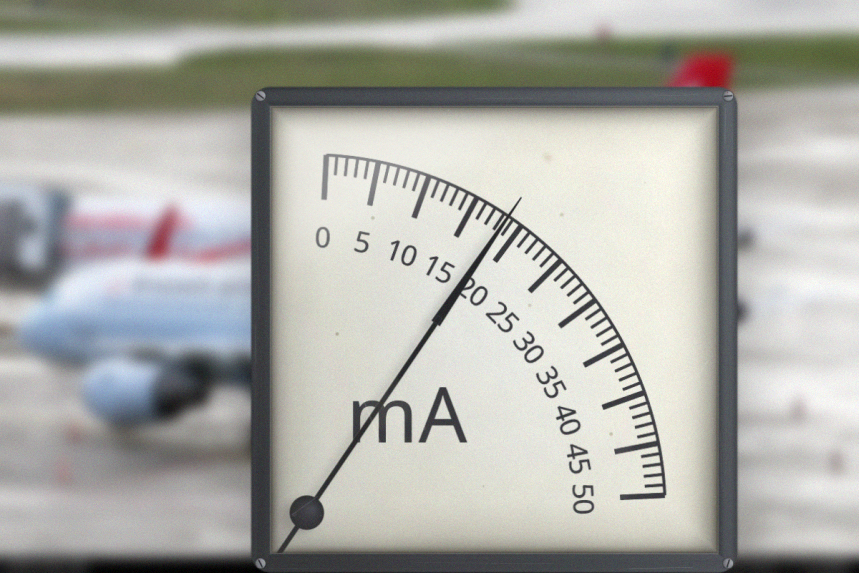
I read 18.5; mA
